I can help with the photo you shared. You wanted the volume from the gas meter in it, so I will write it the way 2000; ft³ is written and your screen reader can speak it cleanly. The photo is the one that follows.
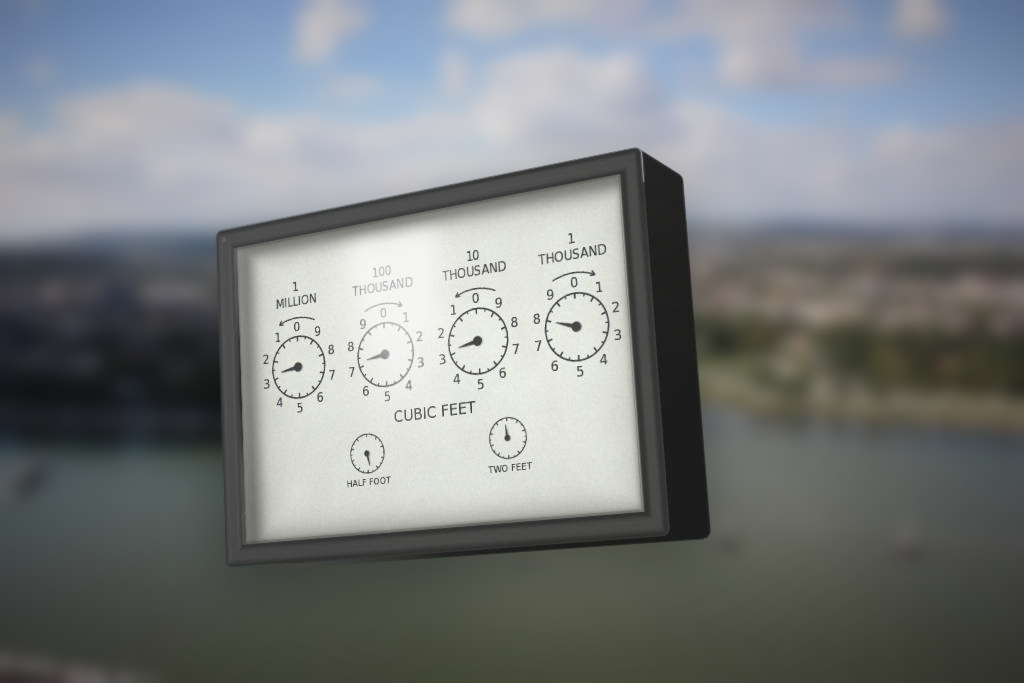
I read 272800; ft³
